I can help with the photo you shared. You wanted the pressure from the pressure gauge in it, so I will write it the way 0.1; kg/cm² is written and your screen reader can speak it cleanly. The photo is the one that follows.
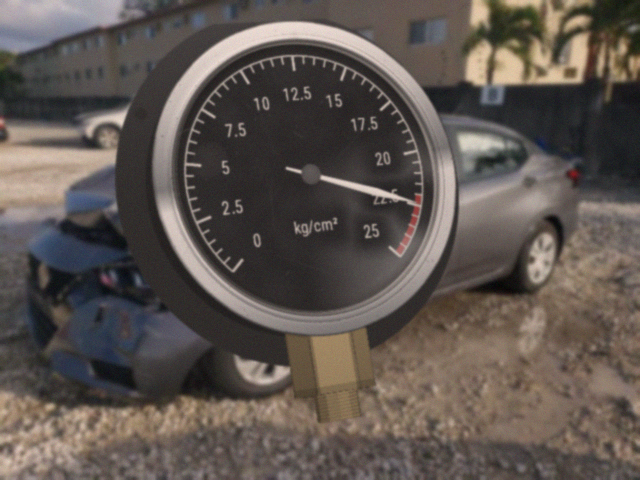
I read 22.5; kg/cm²
